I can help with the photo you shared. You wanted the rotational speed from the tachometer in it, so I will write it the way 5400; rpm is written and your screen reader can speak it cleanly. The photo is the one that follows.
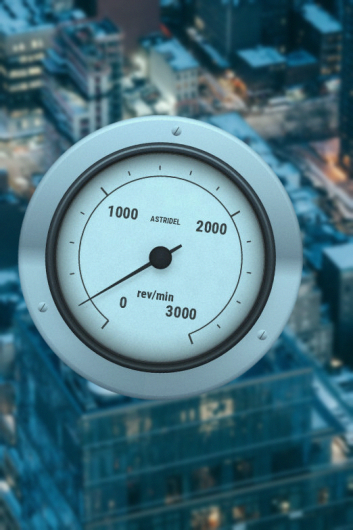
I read 200; rpm
